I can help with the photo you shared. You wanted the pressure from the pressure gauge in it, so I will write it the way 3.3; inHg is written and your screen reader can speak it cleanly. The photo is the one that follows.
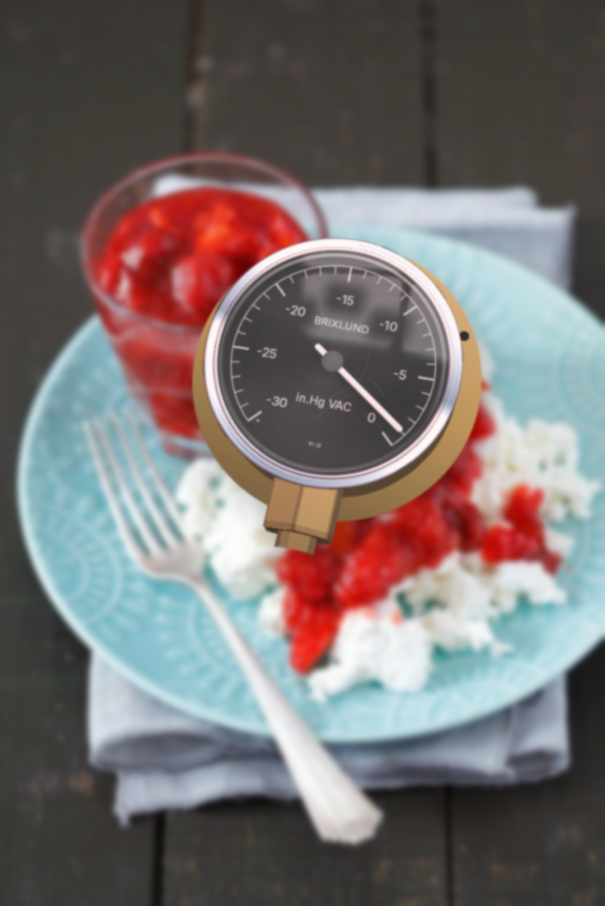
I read -1; inHg
